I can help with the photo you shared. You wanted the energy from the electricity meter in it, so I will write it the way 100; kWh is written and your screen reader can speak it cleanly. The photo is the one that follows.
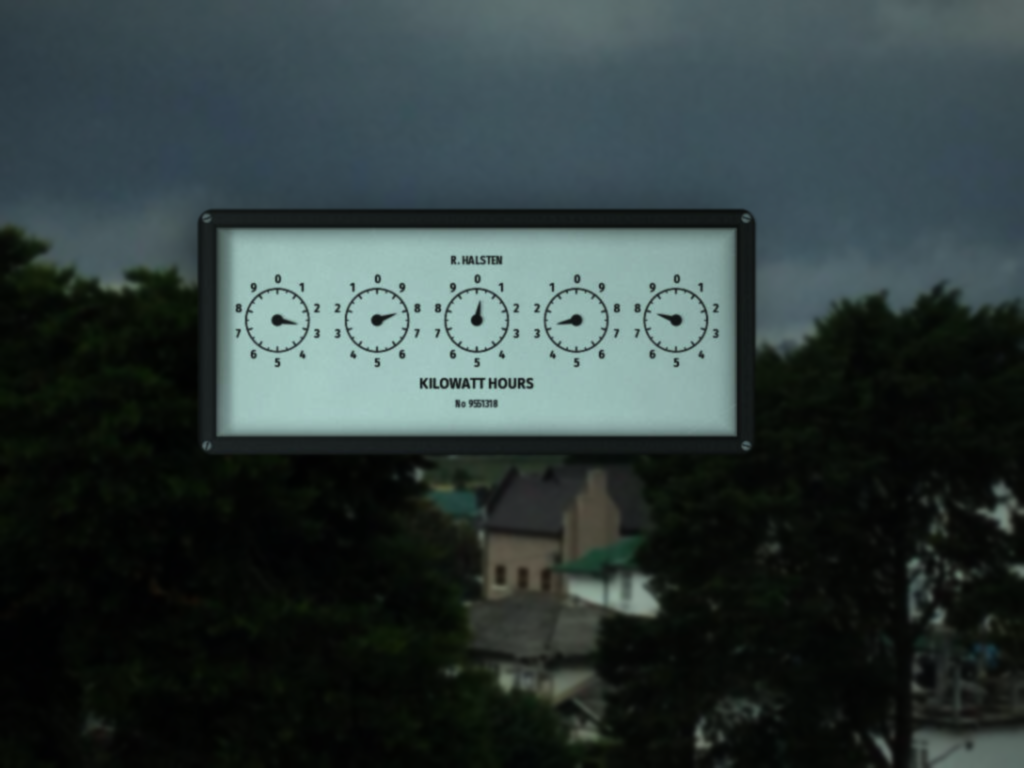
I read 28028; kWh
